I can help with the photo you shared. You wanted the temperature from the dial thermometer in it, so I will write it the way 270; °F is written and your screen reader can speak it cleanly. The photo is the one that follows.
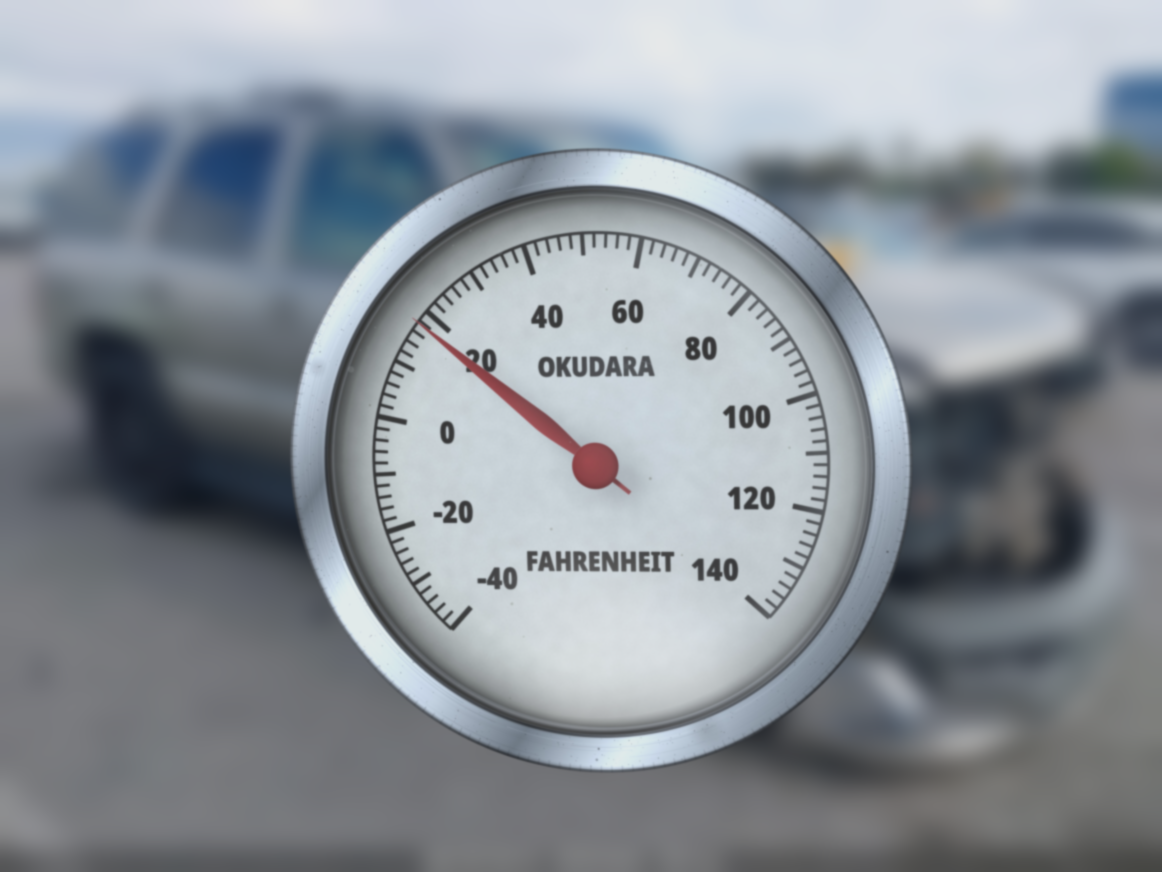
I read 18; °F
